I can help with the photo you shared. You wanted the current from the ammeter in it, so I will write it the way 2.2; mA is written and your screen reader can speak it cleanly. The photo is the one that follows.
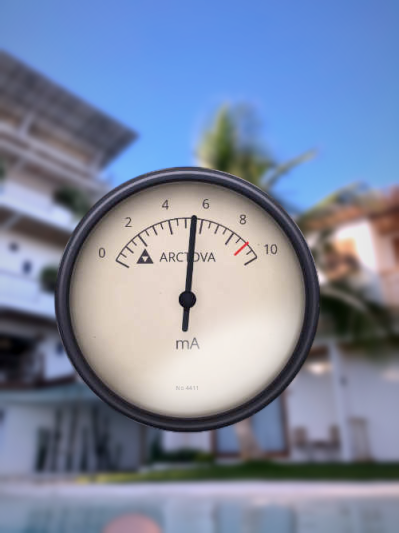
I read 5.5; mA
